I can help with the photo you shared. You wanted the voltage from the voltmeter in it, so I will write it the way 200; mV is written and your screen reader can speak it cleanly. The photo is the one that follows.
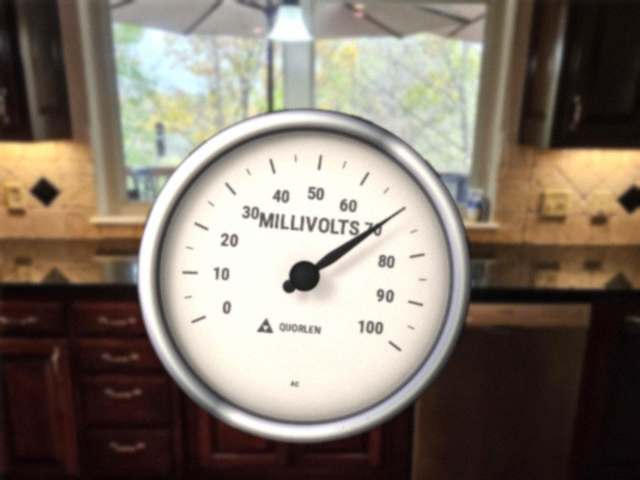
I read 70; mV
